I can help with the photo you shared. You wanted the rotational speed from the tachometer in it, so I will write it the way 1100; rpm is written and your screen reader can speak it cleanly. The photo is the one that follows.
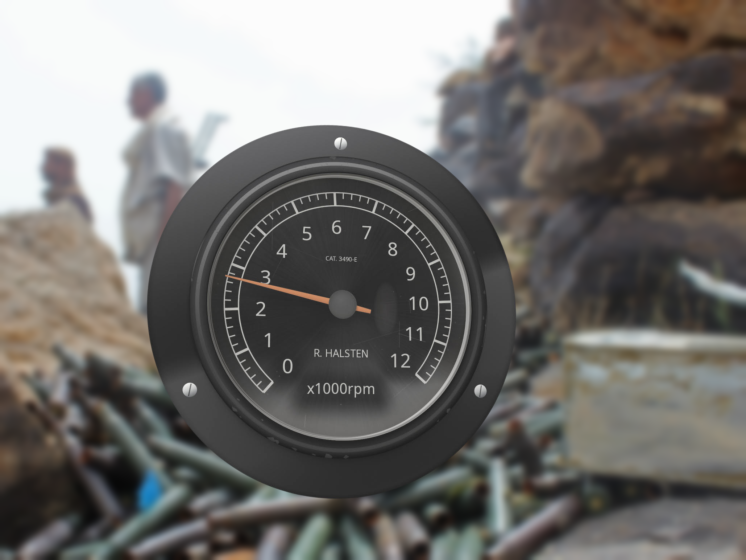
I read 2700; rpm
